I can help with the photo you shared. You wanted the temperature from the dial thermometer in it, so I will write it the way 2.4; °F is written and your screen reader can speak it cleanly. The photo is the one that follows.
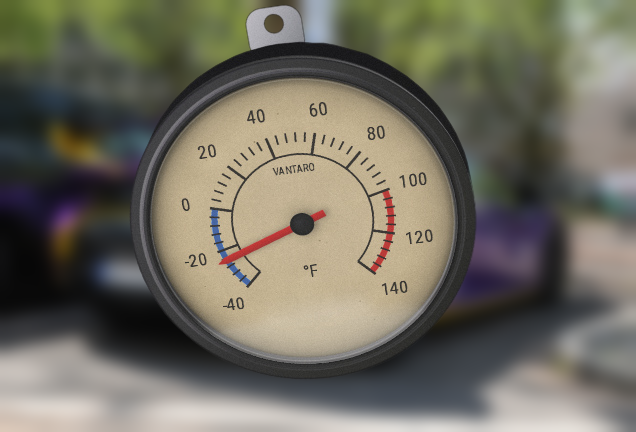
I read -24; °F
